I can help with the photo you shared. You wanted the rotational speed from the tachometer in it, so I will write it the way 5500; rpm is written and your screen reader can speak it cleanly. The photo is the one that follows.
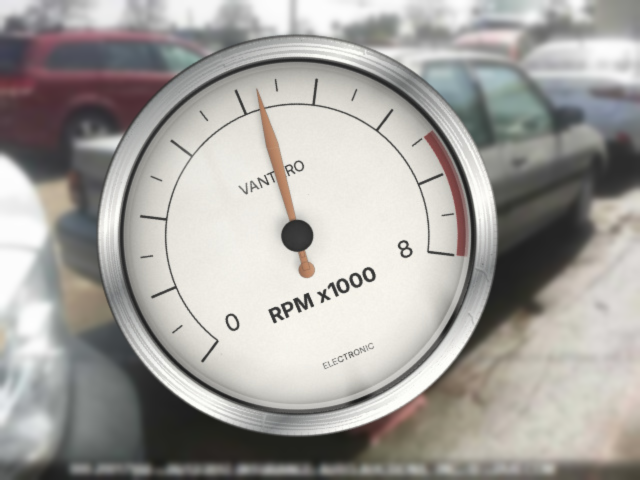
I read 4250; rpm
